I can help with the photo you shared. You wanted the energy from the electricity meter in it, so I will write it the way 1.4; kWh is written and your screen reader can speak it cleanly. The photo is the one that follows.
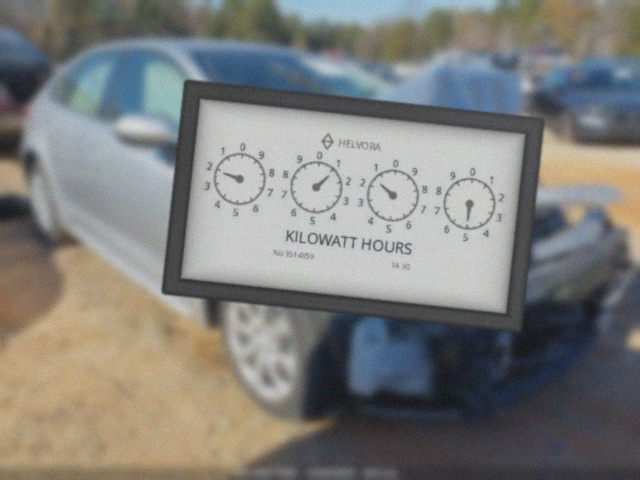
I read 2115; kWh
